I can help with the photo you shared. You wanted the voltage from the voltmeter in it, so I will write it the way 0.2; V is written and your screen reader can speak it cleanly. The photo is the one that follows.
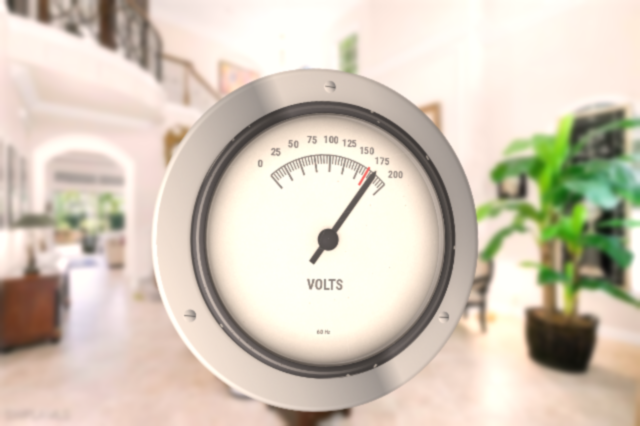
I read 175; V
